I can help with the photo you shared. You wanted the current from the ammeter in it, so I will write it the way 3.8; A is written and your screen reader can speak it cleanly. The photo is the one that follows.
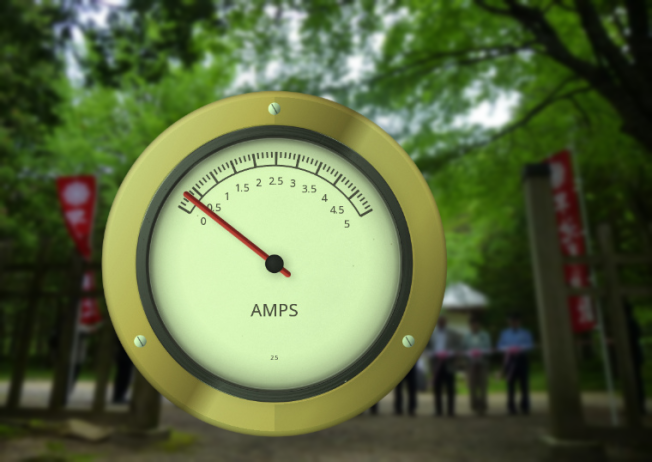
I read 0.3; A
